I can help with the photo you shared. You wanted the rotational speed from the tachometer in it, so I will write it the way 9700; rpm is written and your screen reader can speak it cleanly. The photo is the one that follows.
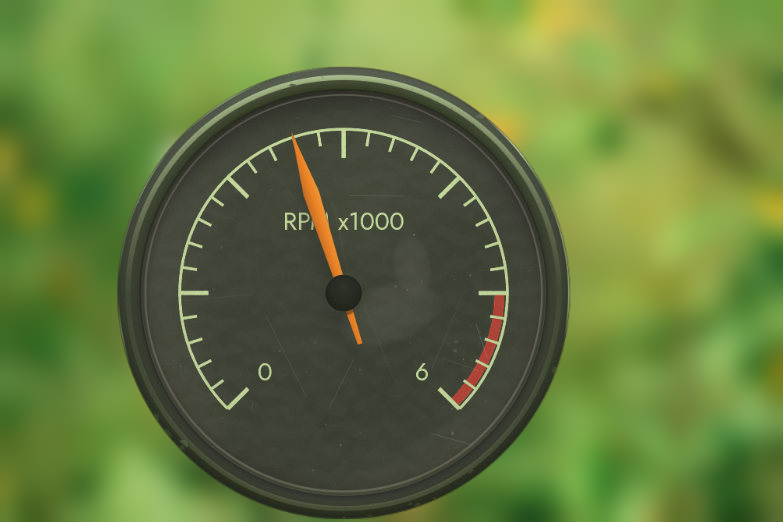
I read 2600; rpm
